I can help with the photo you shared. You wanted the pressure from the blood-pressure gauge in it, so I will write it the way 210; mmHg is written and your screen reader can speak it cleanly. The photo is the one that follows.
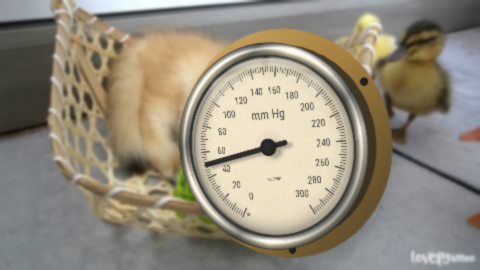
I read 50; mmHg
